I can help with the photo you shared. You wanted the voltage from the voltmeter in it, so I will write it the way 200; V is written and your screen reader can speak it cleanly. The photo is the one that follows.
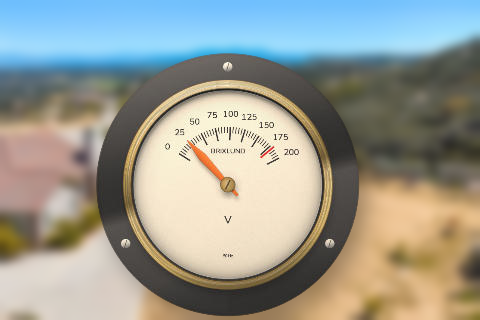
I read 25; V
